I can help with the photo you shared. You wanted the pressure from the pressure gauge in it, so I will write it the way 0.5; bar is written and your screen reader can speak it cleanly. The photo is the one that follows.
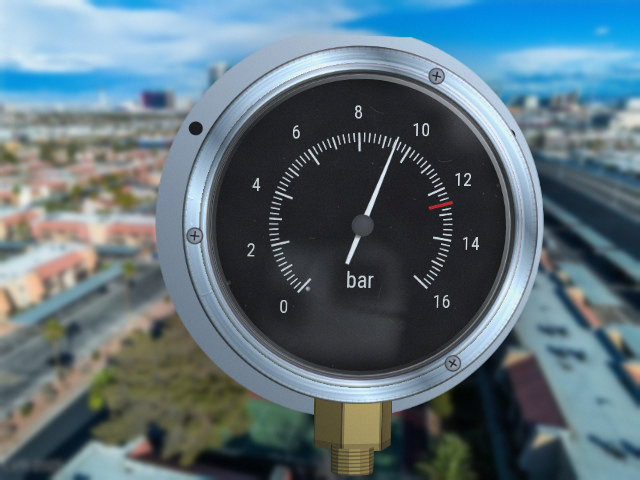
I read 9.4; bar
